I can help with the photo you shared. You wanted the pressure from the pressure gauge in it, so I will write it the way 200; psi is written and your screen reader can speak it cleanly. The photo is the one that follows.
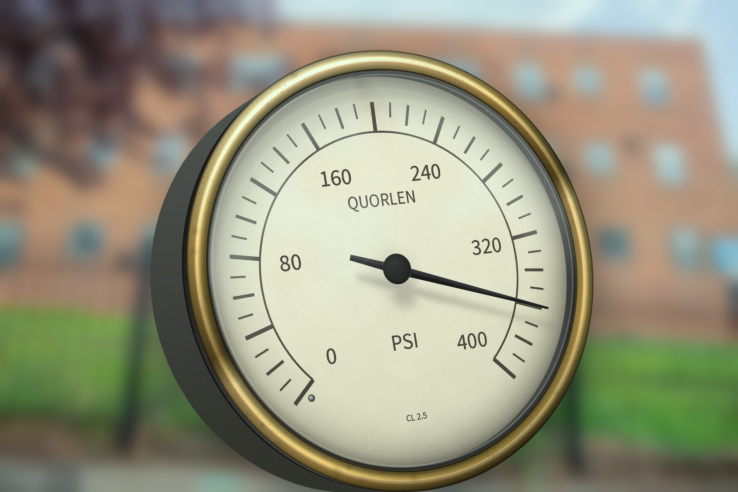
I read 360; psi
